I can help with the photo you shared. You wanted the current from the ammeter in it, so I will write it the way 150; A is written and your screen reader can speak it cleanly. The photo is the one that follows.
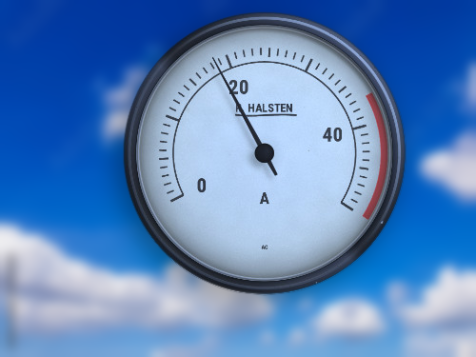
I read 18.5; A
